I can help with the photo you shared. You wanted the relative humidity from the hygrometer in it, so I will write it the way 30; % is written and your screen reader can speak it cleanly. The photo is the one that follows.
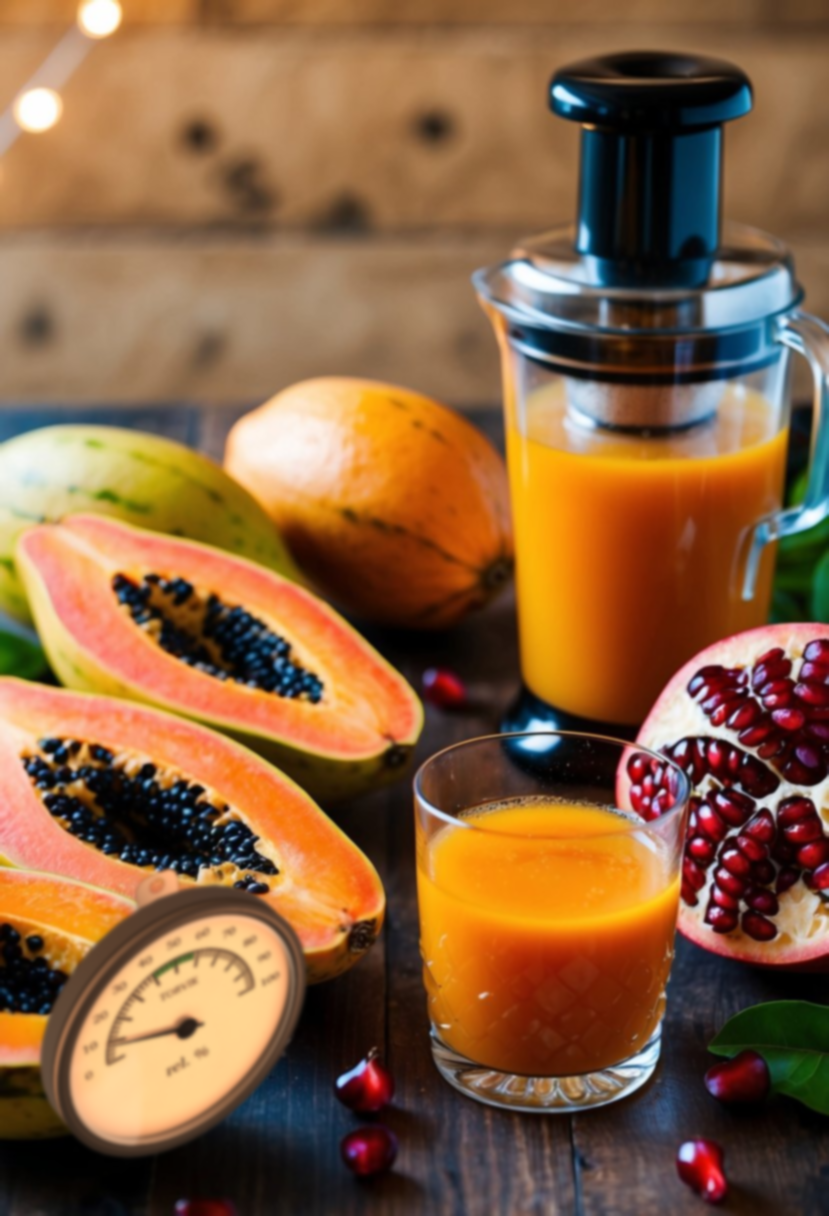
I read 10; %
